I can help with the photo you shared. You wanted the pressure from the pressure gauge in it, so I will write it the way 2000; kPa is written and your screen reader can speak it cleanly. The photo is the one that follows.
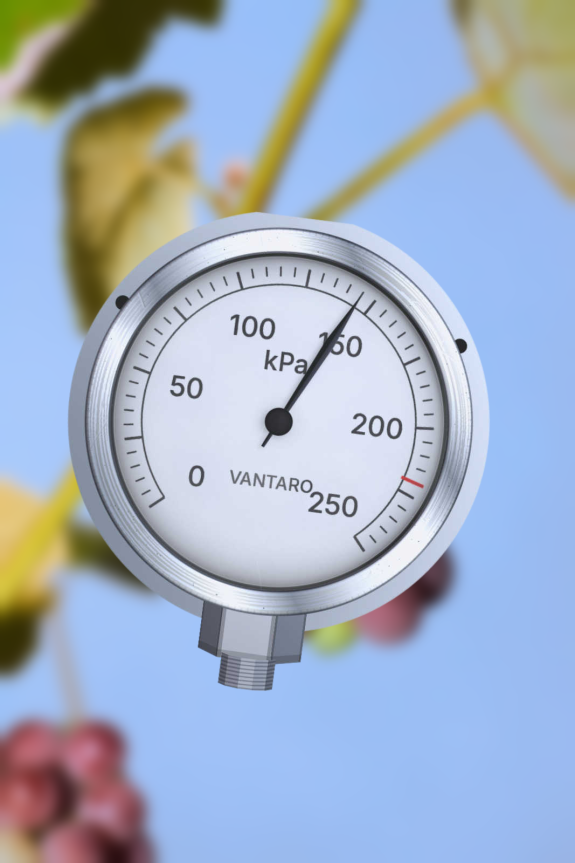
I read 145; kPa
